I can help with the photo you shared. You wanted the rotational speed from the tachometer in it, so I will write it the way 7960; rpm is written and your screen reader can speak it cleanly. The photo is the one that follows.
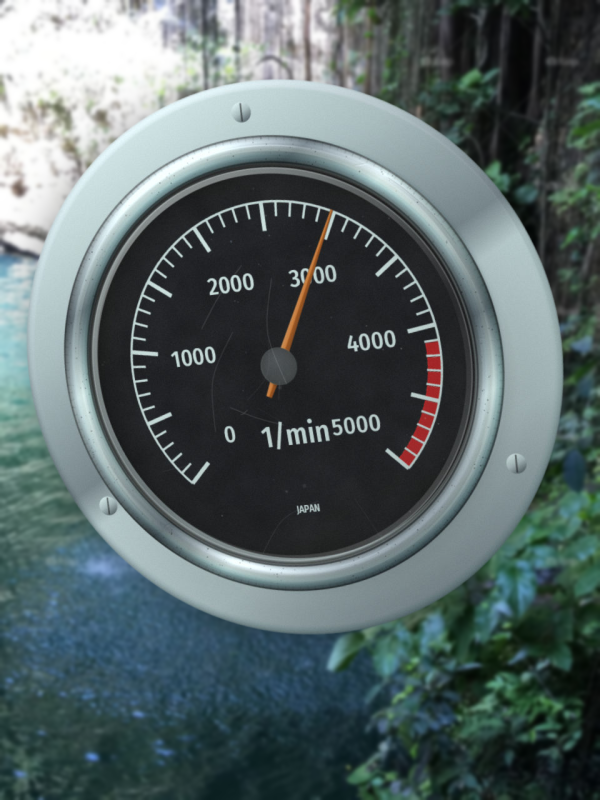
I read 3000; rpm
